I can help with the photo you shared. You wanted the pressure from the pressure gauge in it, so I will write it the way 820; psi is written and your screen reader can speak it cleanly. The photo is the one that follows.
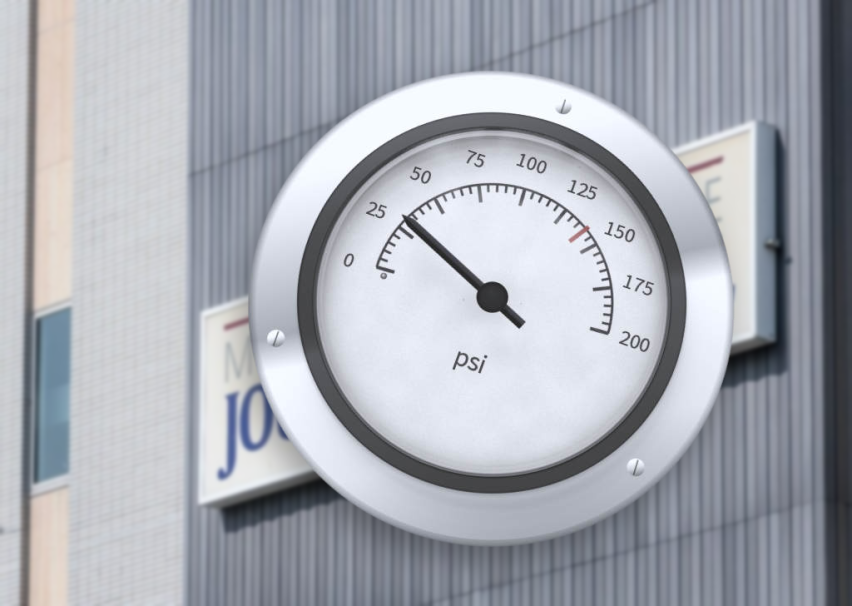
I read 30; psi
